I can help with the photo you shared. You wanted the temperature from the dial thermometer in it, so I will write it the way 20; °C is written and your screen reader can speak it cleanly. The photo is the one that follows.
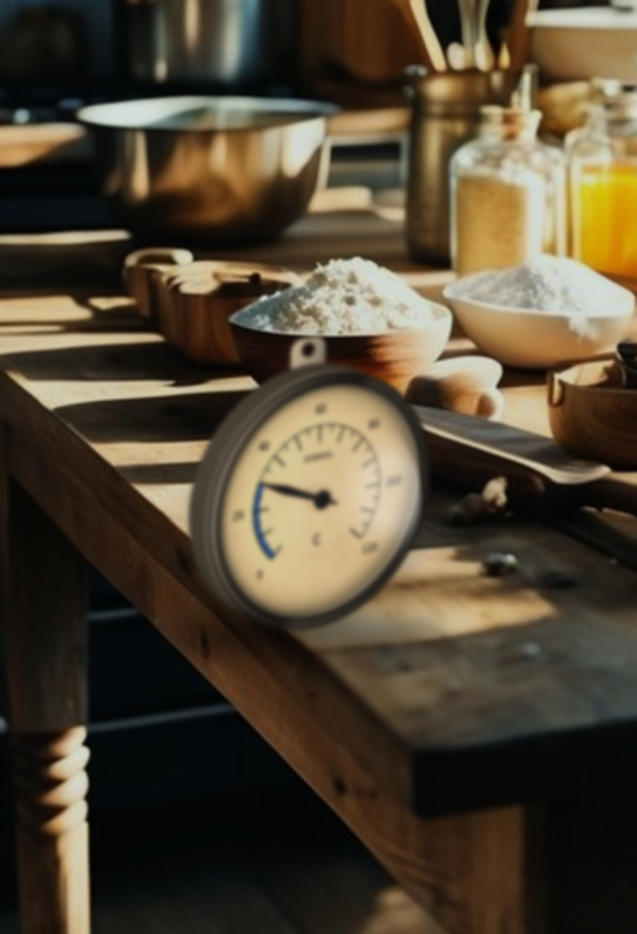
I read 30; °C
